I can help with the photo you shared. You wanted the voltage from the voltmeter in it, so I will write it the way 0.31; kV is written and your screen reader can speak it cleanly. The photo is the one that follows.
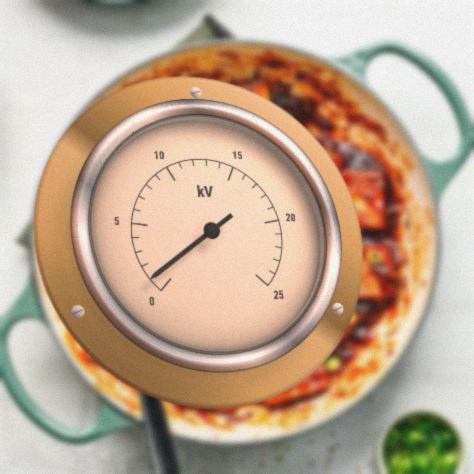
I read 1; kV
